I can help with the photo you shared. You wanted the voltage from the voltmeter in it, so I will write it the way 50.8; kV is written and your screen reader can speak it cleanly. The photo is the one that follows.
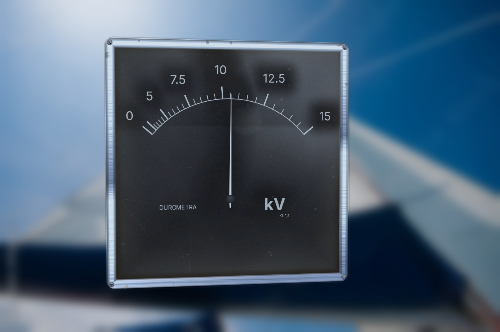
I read 10.5; kV
